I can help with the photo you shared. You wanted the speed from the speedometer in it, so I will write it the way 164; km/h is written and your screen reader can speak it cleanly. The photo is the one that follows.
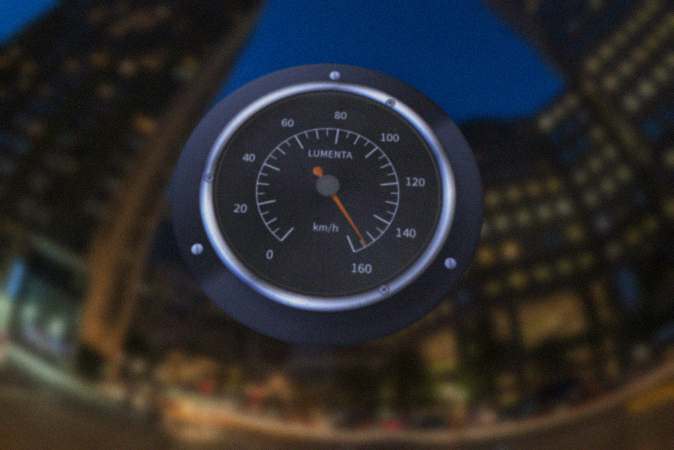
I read 155; km/h
